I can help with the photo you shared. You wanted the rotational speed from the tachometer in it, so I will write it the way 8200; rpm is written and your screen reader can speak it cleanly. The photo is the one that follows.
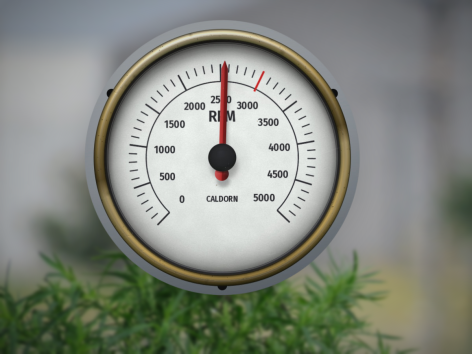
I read 2550; rpm
